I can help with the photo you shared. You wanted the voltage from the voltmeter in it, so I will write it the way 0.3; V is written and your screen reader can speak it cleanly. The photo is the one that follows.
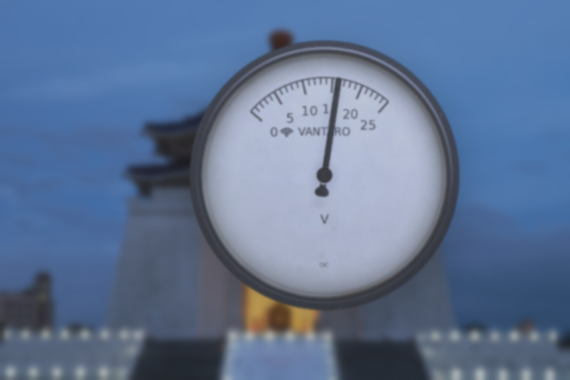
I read 16; V
